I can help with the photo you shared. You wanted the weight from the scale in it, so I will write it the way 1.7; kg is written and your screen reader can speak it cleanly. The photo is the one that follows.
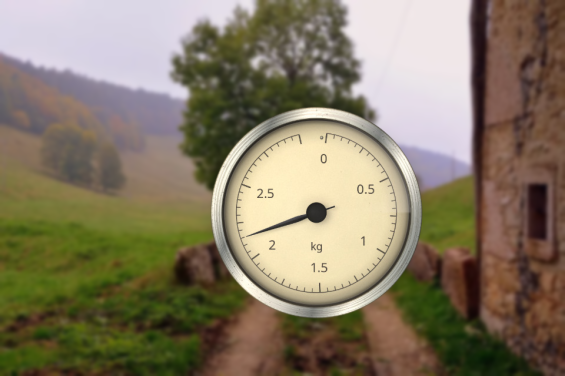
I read 2.15; kg
